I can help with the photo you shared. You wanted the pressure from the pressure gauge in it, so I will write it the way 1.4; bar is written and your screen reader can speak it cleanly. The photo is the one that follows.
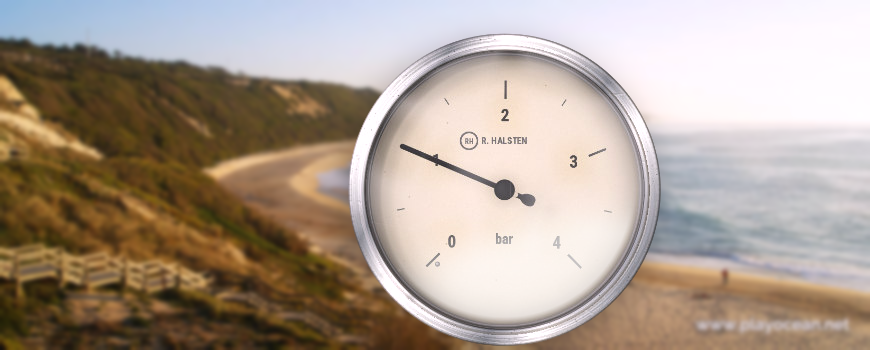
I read 1; bar
